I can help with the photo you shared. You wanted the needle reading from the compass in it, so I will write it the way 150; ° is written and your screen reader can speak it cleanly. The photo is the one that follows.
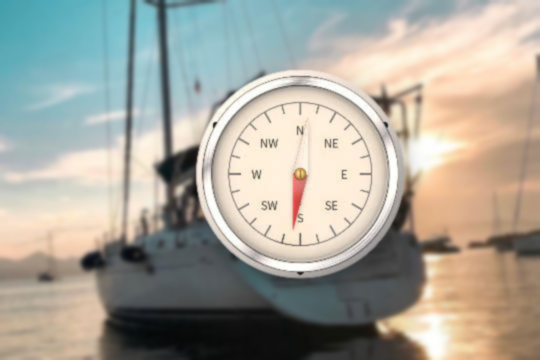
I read 187.5; °
